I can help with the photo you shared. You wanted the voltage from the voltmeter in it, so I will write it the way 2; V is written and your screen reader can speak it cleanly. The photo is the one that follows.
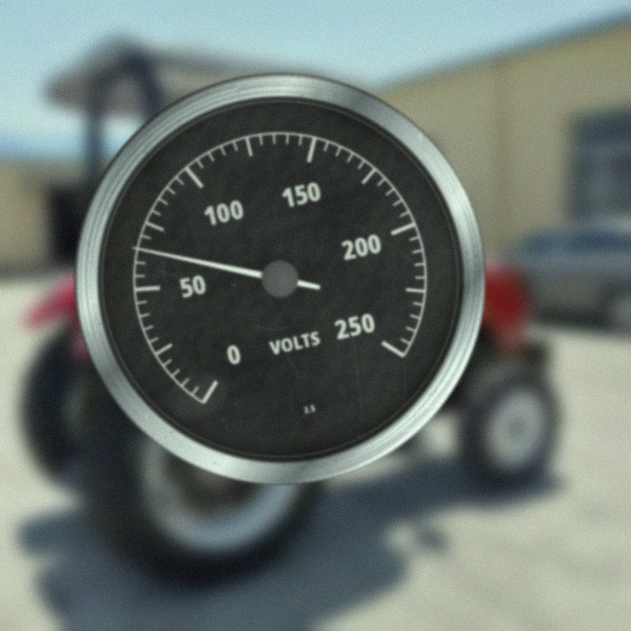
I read 65; V
